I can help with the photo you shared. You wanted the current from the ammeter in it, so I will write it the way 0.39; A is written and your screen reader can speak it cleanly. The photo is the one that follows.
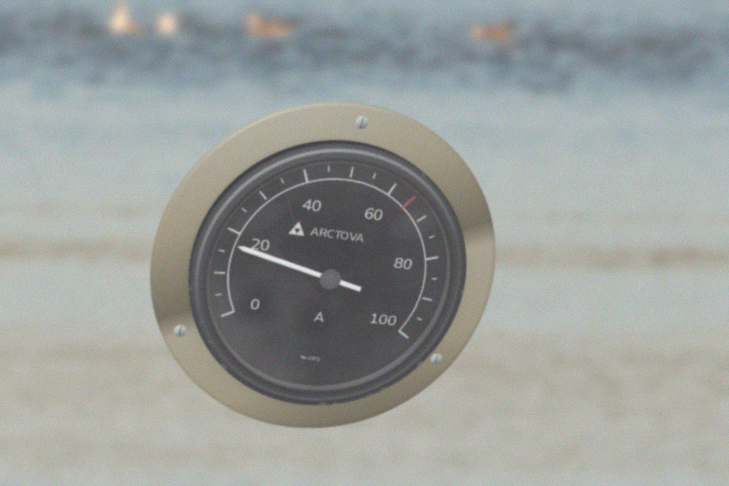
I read 17.5; A
